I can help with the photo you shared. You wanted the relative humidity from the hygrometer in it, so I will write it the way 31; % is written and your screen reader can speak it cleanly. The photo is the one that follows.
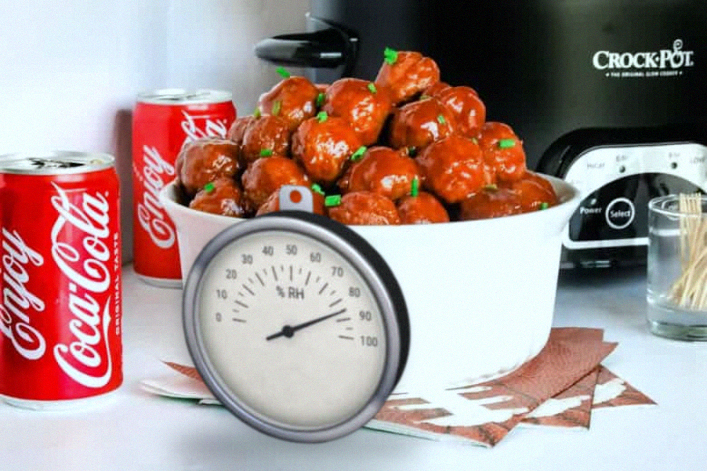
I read 85; %
